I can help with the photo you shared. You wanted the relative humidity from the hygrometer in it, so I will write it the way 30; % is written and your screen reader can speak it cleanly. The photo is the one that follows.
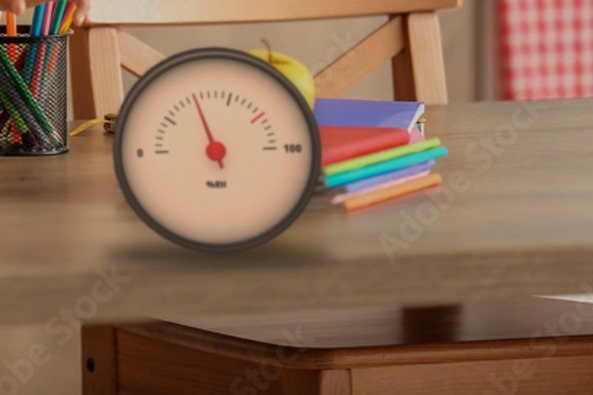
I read 40; %
